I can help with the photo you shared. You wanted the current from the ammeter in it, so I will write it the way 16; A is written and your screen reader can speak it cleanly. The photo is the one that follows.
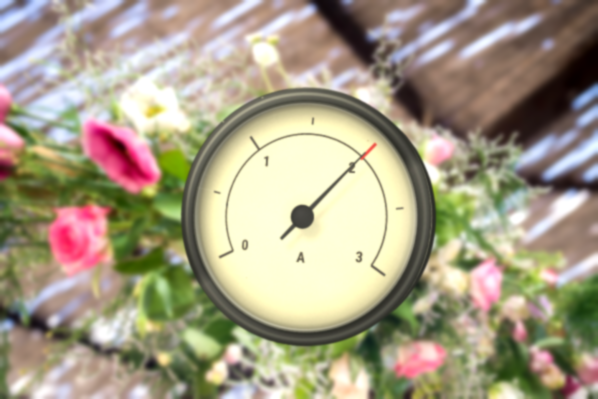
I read 2; A
